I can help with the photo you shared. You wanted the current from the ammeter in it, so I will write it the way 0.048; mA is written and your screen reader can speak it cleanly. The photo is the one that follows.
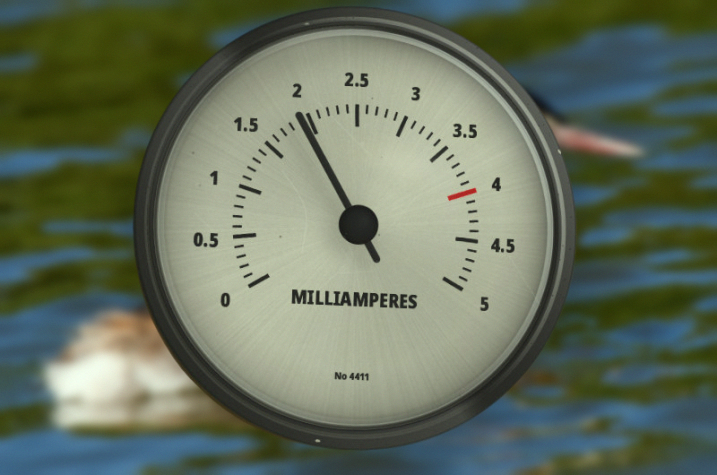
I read 1.9; mA
